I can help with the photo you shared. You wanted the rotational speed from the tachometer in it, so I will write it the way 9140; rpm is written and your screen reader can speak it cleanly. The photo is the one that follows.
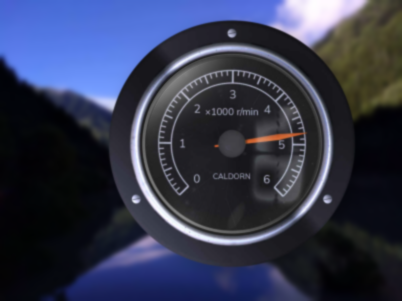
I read 4800; rpm
